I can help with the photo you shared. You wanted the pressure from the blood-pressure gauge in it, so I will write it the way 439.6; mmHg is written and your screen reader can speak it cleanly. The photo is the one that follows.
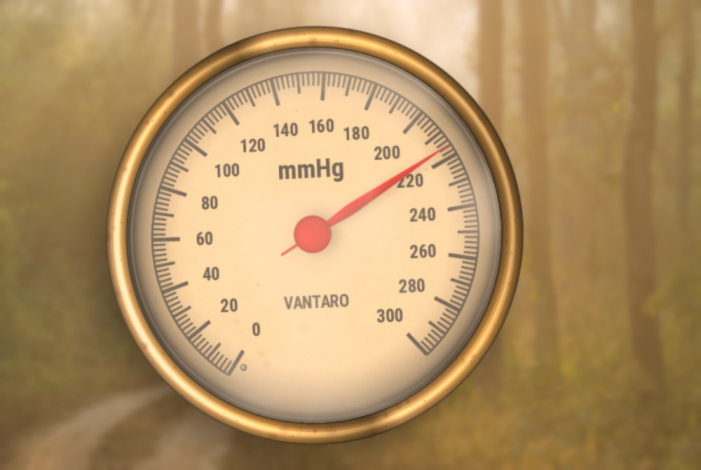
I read 216; mmHg
